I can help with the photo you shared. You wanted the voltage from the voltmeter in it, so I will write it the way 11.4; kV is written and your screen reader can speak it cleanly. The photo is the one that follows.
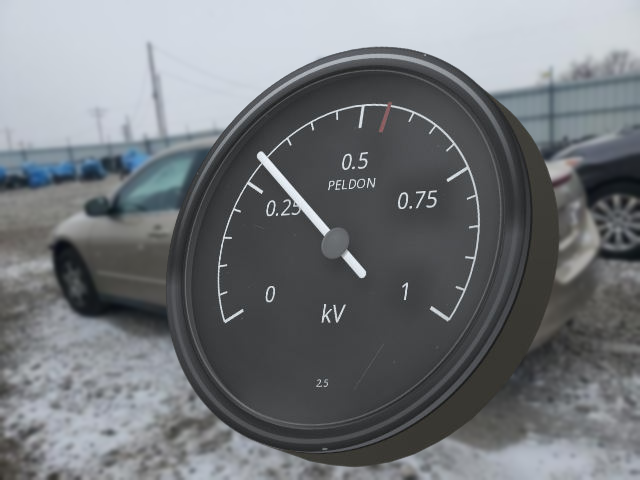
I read 0.3; kV
